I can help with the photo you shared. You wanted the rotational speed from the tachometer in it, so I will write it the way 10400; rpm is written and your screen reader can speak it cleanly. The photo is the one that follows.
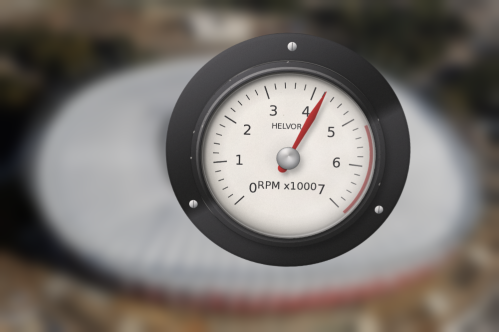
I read 4200; rpm
